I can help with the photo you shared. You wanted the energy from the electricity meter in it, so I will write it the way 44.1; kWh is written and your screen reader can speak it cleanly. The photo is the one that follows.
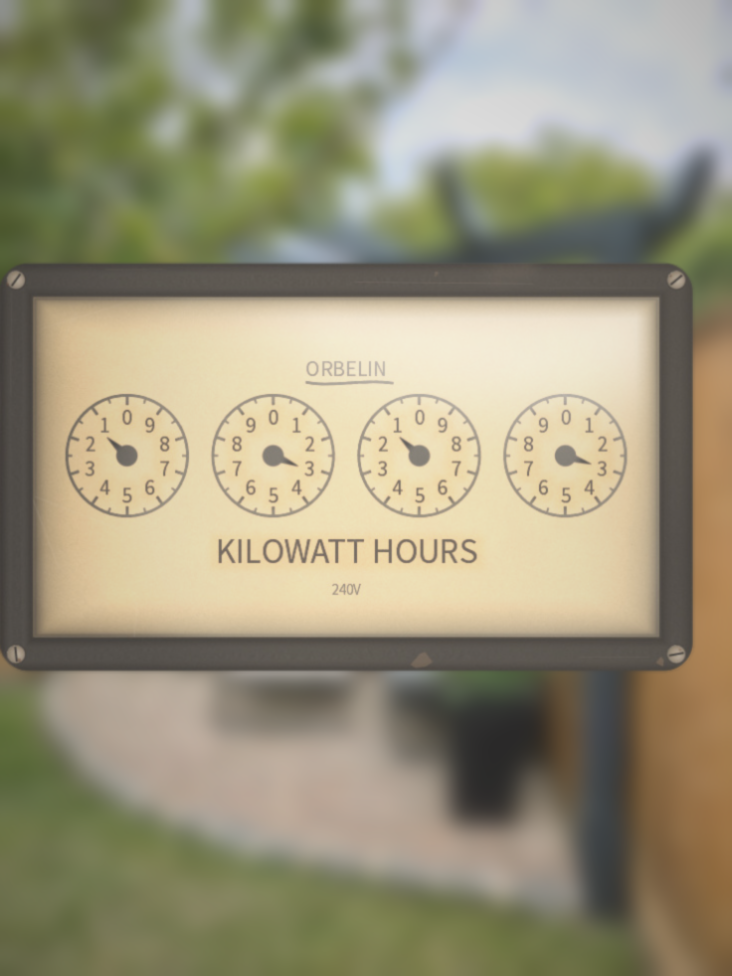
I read 1313; kWh
